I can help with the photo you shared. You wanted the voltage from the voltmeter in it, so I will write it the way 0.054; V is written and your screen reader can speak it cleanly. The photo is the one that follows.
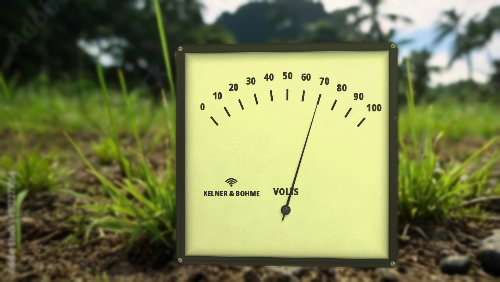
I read 70; V
